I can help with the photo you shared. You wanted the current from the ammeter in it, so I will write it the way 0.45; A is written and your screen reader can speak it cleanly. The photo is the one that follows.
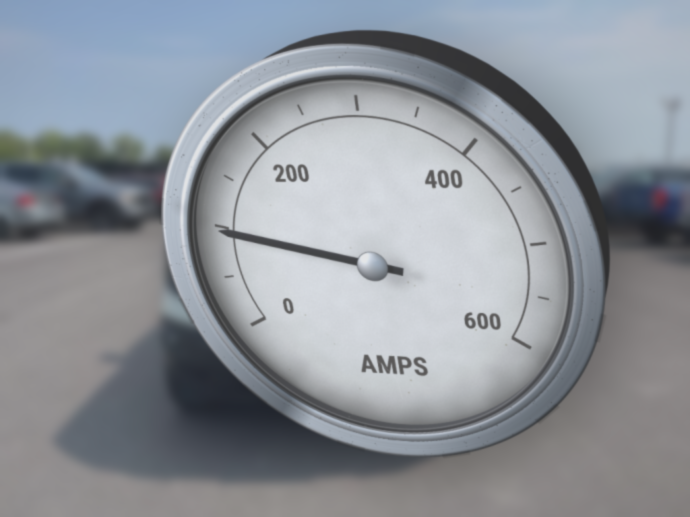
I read 100; A
